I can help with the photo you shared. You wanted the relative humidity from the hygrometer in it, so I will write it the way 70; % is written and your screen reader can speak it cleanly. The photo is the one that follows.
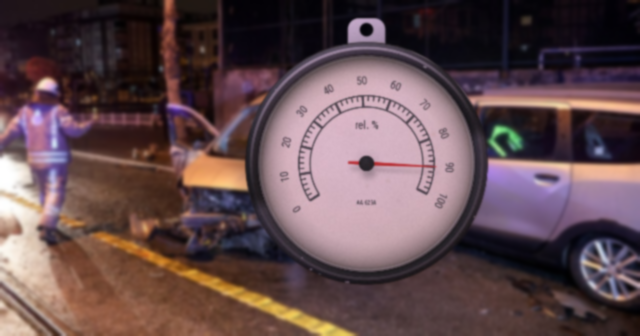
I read 90; %
